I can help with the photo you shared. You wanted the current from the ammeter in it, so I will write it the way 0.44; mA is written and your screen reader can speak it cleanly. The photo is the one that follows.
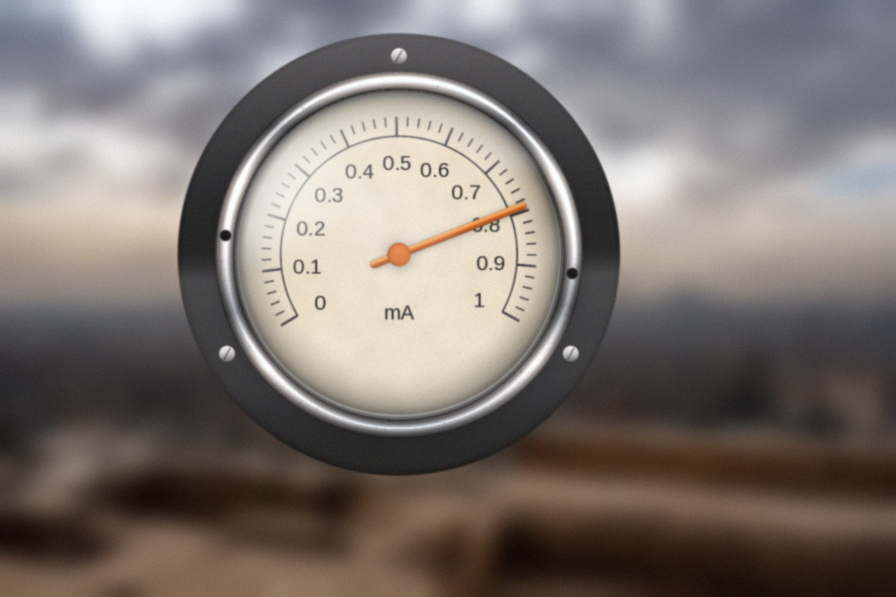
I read 0.79; mA
